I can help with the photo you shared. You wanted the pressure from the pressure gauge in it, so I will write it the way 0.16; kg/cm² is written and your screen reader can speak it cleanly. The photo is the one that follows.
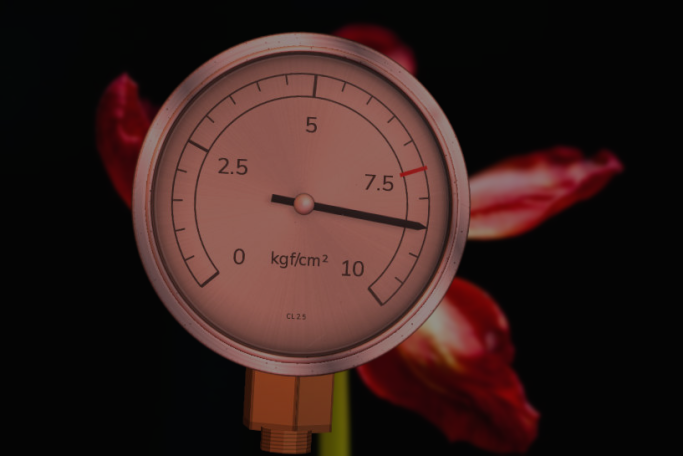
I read 8.5; kg/cm²
